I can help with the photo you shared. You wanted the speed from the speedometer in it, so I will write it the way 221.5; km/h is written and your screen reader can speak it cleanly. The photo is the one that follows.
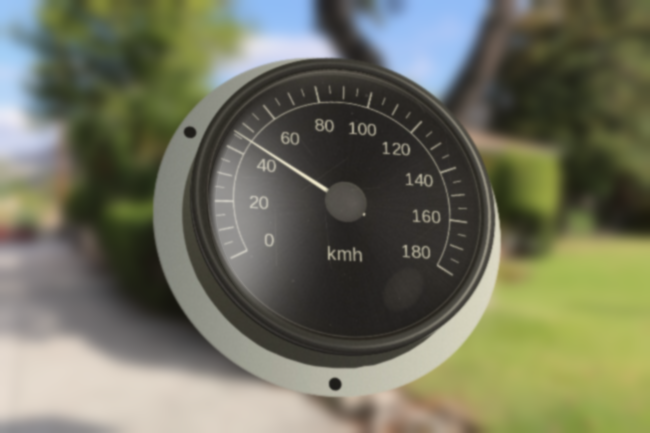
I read 45; km/h
